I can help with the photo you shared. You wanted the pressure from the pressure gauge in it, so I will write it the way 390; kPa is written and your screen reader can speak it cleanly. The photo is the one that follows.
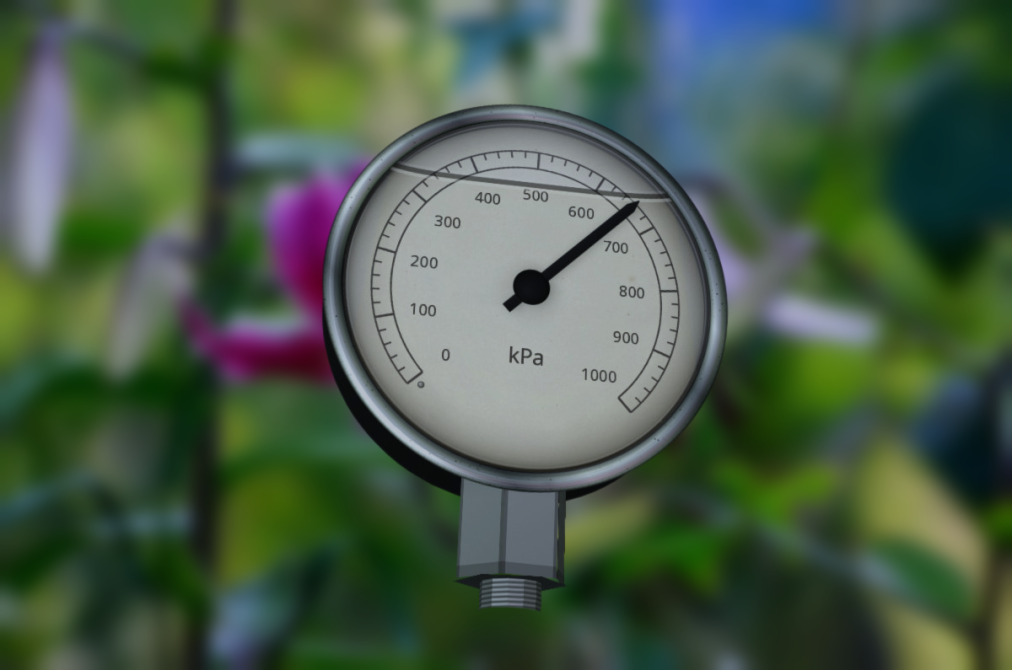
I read 660; kPa
